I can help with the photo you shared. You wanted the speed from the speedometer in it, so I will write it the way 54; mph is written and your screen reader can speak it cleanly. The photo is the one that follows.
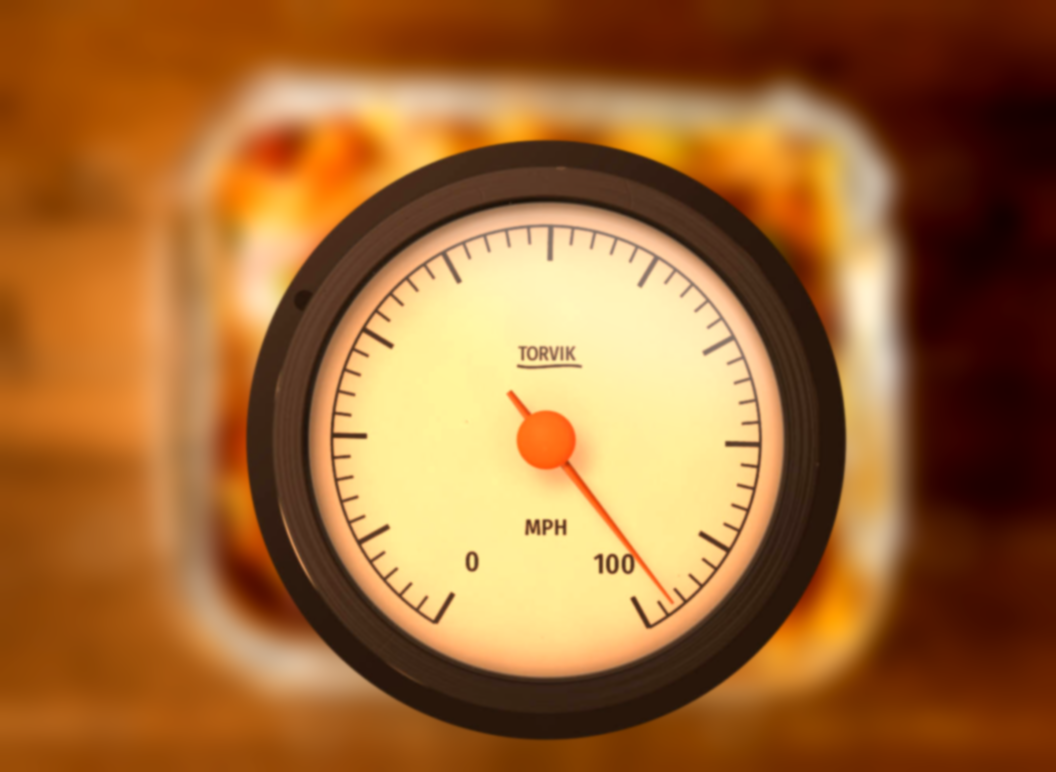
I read 97; mph
